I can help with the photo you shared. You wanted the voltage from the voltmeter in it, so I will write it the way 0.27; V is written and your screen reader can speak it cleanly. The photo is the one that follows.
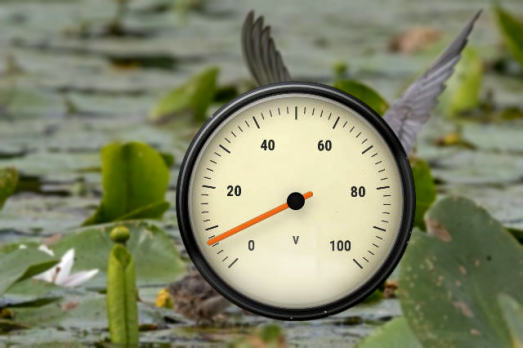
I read 7; V
